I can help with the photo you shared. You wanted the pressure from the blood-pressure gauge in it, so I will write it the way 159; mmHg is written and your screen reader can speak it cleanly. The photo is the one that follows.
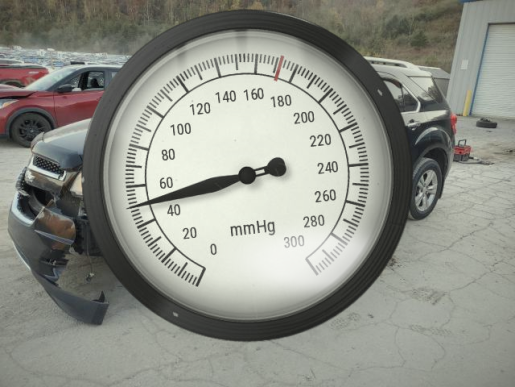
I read 50; mmHg
